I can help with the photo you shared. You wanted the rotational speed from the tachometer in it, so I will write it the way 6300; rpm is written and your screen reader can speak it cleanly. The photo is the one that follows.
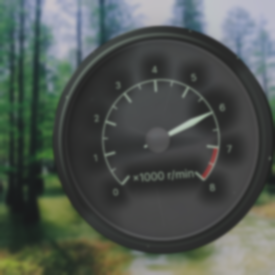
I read 6000; rpm
